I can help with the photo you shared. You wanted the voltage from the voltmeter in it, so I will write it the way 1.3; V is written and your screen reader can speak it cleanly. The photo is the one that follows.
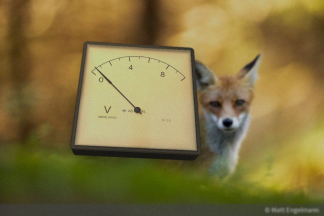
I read 0.5; V
